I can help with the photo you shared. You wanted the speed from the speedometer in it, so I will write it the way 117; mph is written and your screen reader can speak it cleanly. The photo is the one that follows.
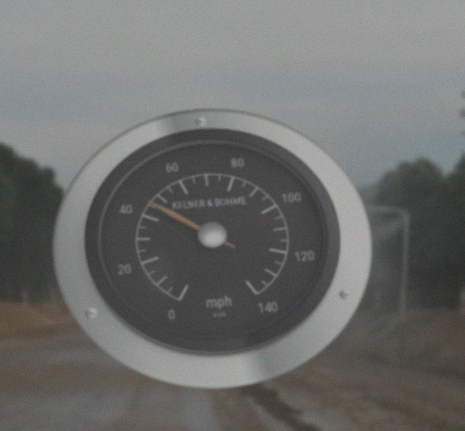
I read 45; mph
